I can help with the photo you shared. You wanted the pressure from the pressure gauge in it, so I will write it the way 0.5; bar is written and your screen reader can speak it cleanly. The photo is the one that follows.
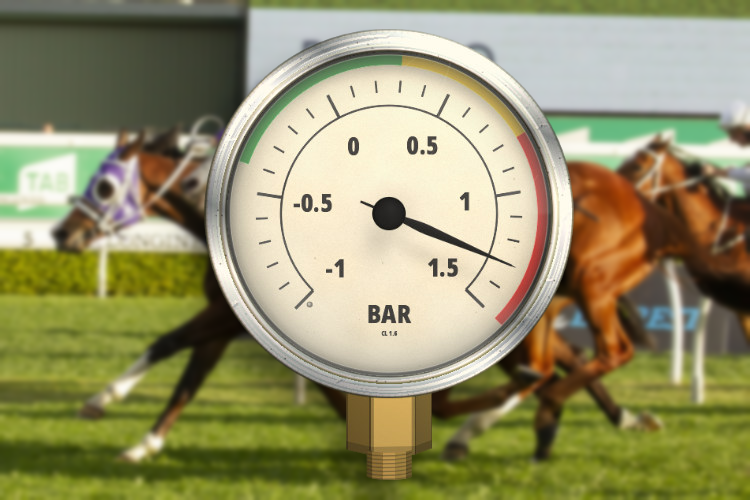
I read 1.3; bar
